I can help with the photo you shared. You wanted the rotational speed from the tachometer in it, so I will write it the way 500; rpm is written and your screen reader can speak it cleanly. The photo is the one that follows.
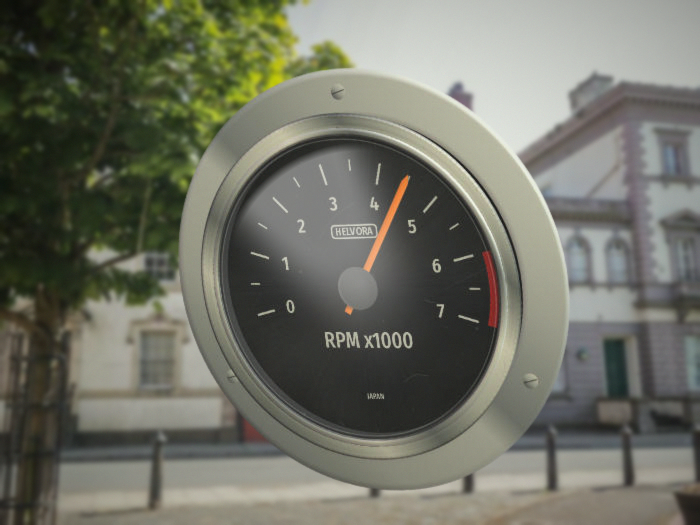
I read 4500; rpm
